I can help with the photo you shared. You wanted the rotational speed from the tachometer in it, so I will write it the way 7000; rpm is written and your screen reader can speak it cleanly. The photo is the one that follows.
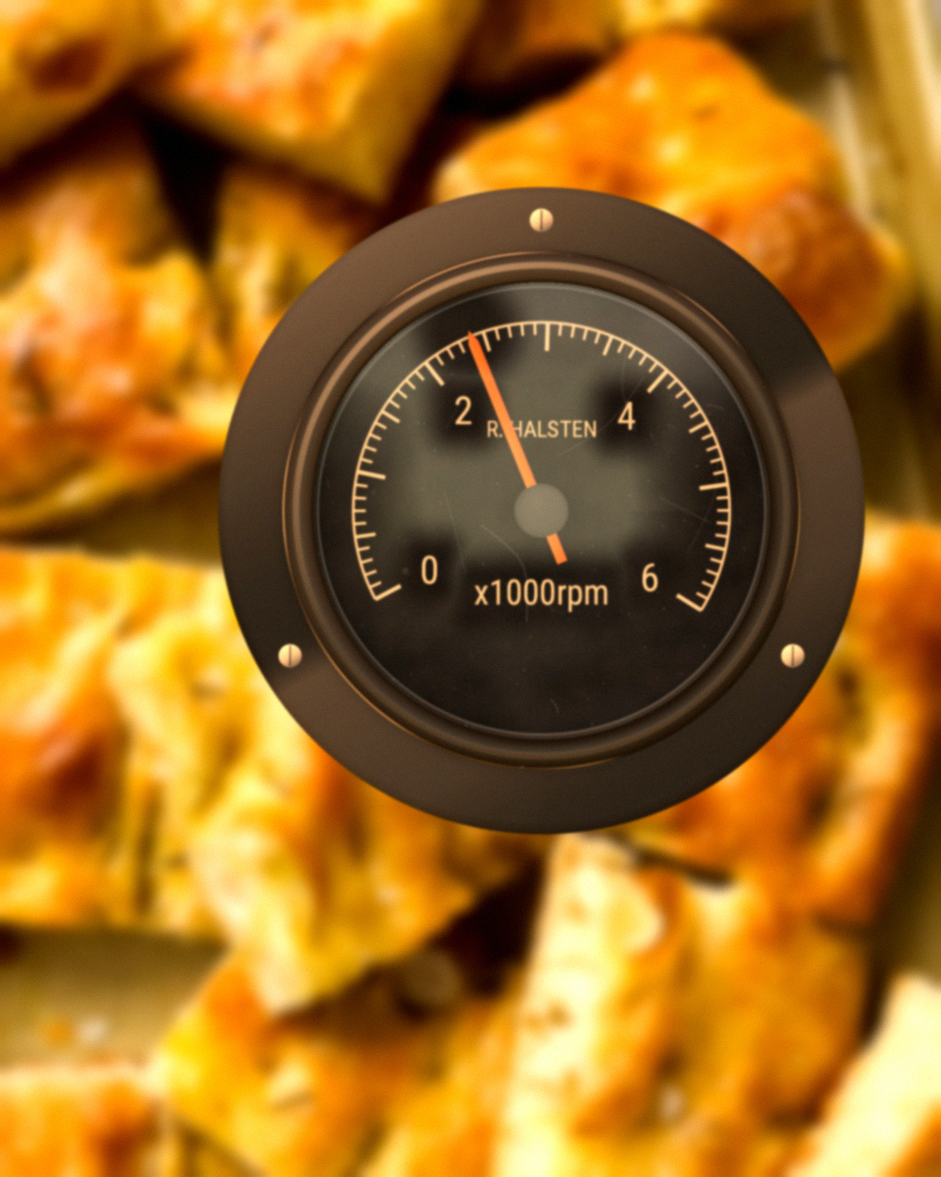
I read 2400; rpm
